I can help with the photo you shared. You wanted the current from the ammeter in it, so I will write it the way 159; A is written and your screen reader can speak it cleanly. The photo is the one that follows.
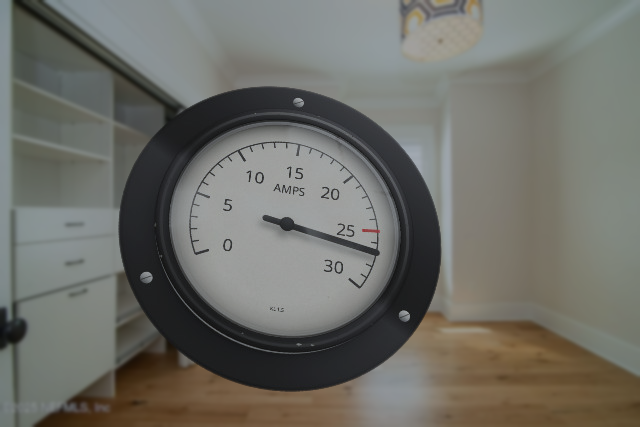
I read 27; A
